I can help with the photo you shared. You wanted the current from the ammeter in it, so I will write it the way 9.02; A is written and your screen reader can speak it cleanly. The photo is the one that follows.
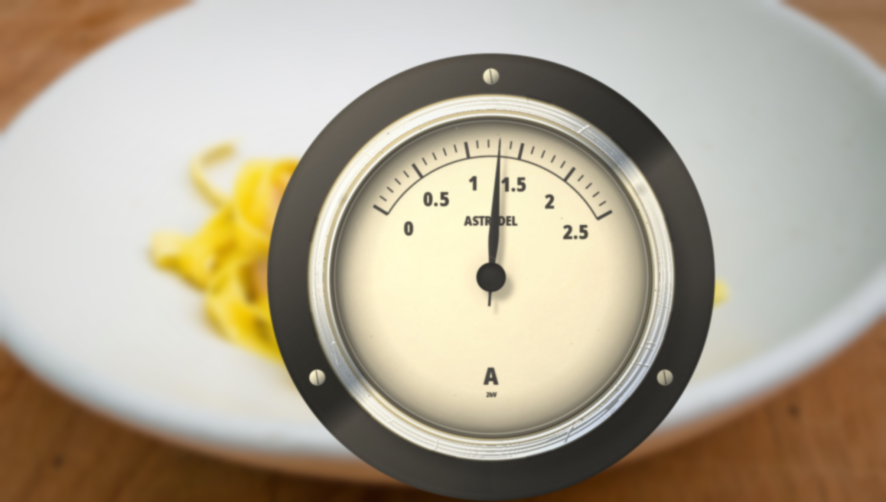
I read 1.3; A
